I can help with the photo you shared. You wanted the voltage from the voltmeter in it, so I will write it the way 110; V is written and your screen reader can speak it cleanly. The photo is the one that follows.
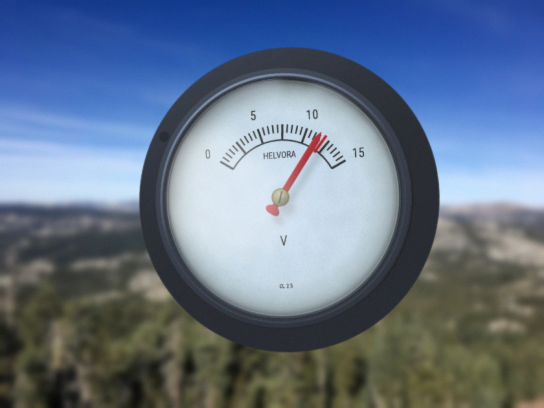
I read 11.5; V
